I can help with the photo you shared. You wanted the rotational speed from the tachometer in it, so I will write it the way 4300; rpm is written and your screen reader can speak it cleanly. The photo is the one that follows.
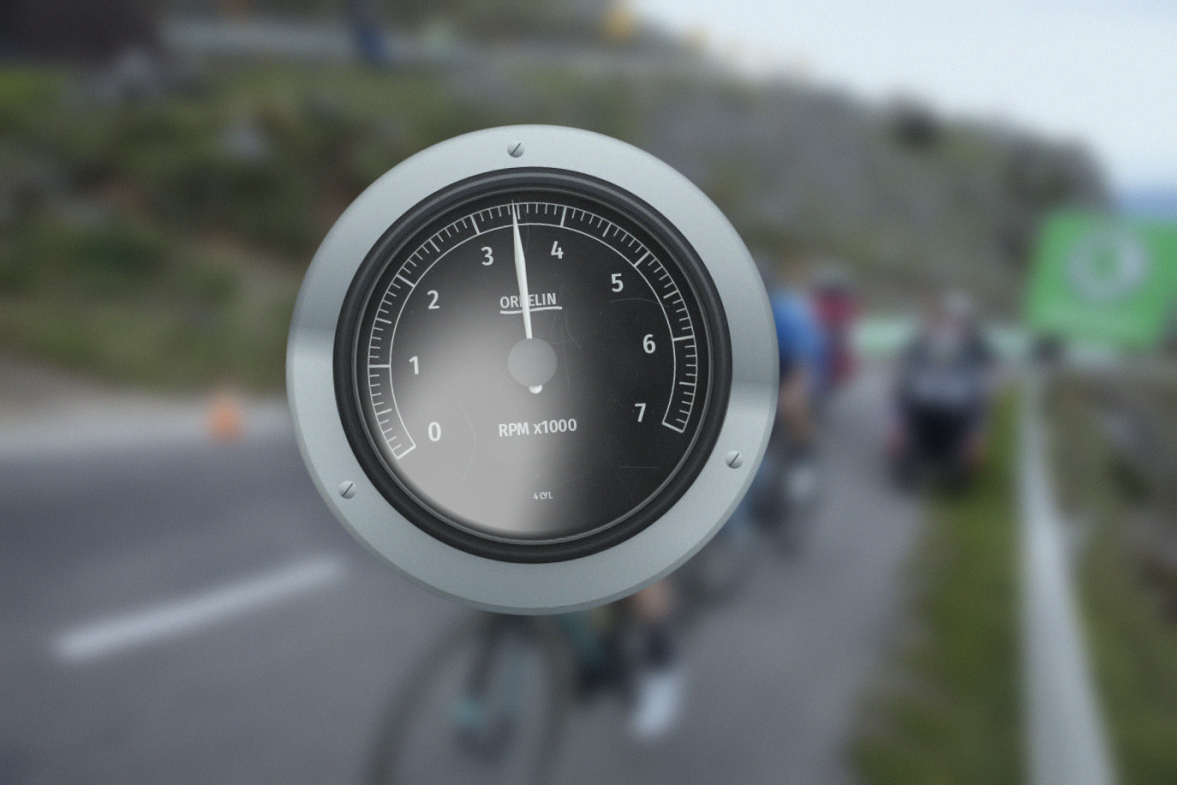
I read 3450; rpm
